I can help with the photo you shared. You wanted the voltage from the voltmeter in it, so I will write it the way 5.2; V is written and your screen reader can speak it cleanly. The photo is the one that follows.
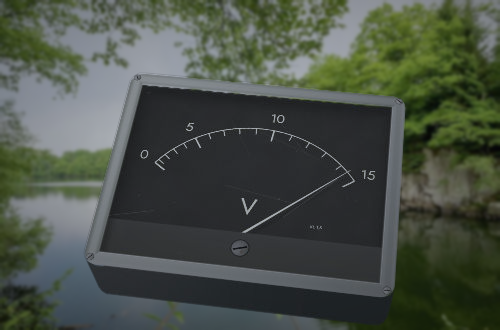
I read 14.5; V
